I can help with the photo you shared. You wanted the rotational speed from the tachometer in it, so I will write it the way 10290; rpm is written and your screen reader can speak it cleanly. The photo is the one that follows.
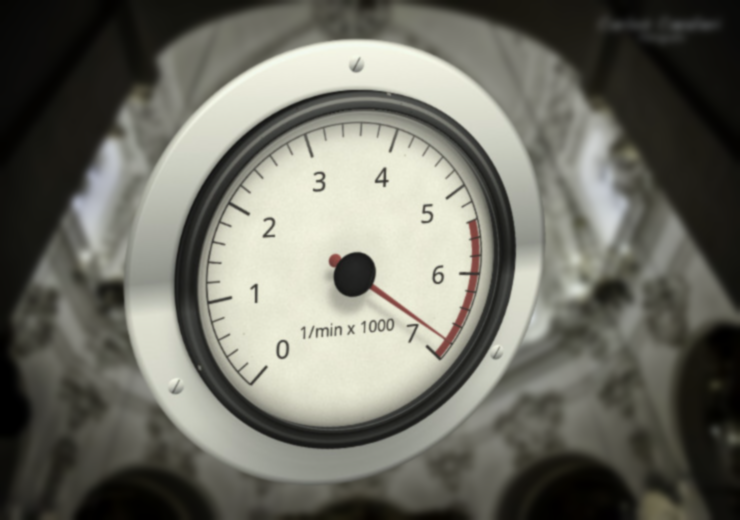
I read 6800; rpm
